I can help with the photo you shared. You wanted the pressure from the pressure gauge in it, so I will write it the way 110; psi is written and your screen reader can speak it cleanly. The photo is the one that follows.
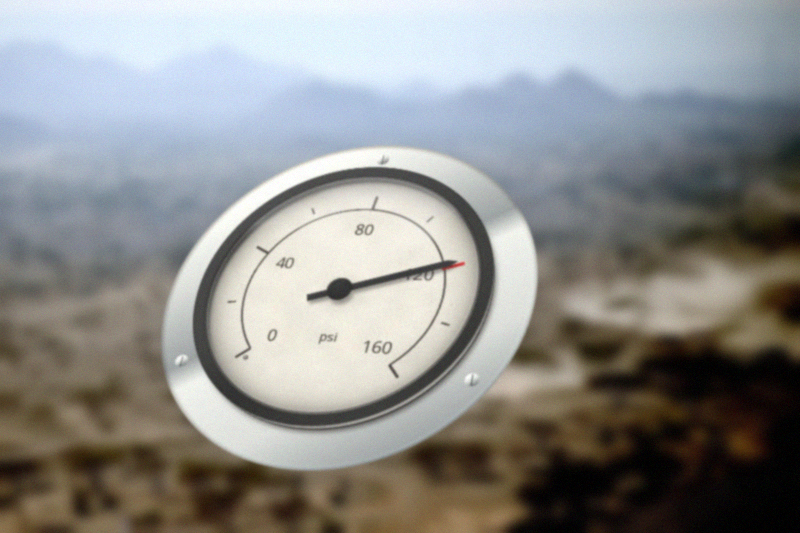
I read 120; psi
